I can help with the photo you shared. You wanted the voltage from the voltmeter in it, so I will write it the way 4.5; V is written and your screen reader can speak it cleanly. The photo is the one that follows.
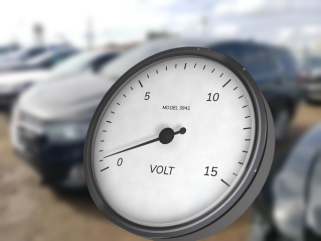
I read 0.5; V
